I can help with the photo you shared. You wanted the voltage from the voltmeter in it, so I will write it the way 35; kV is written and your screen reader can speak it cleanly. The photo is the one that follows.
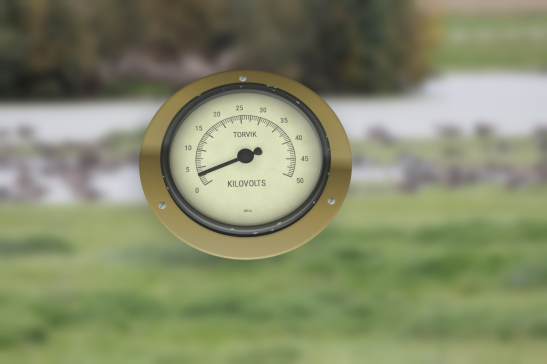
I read 2.5; kV
